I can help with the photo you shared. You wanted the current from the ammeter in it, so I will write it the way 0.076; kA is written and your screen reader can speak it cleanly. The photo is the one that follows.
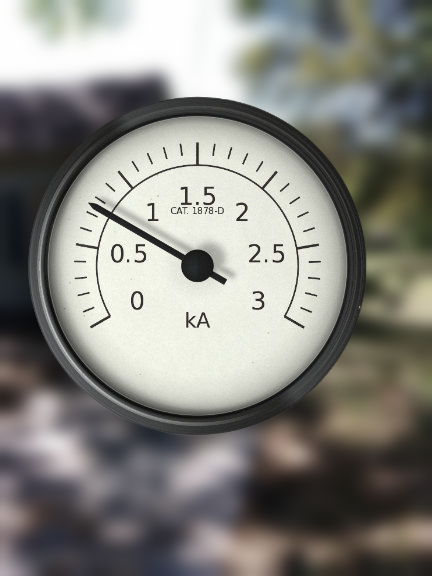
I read 0.75; kA
